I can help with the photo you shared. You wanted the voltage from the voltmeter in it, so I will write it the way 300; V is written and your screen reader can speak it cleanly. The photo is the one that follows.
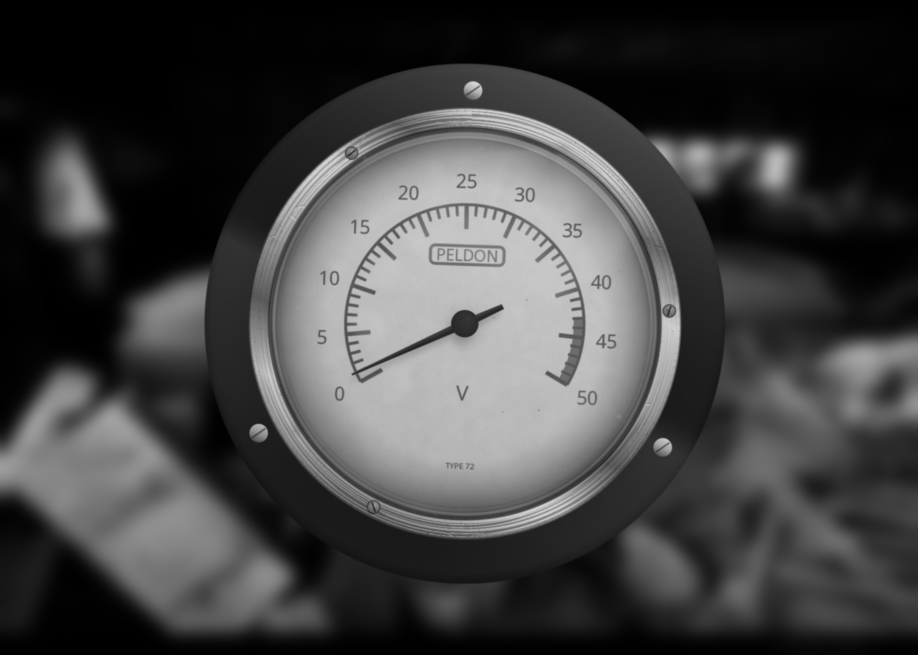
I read 1; V
